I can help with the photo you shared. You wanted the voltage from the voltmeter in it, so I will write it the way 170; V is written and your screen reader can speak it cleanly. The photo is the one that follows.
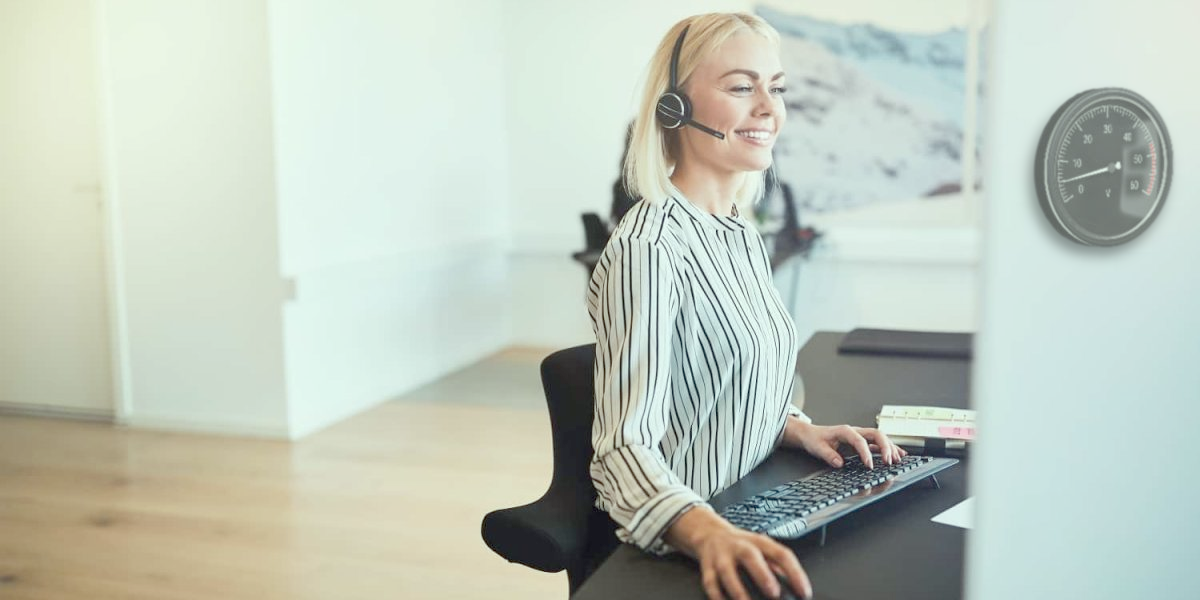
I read 5; V
